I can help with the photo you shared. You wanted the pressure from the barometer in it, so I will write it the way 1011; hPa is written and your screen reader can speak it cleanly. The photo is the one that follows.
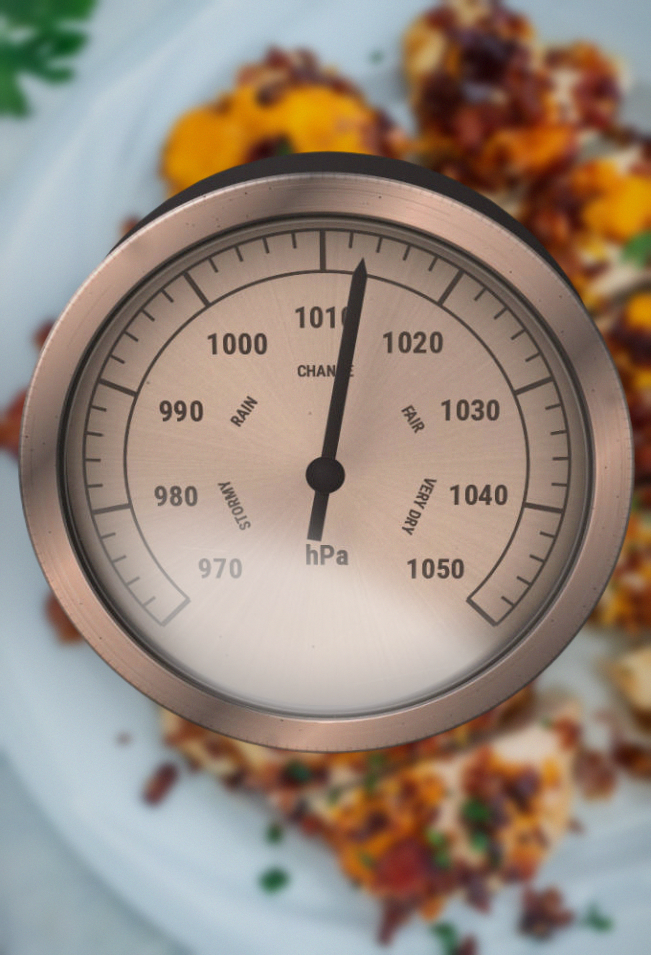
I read 1013; hPa
